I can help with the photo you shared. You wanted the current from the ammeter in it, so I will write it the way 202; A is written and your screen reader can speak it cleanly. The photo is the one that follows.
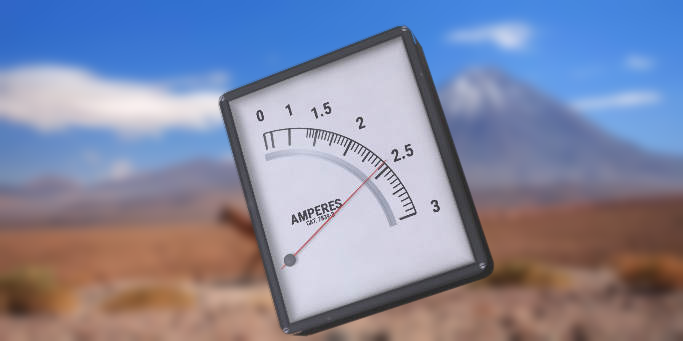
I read 2.45; A
